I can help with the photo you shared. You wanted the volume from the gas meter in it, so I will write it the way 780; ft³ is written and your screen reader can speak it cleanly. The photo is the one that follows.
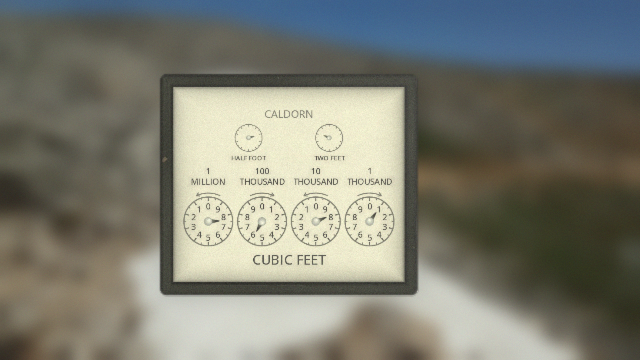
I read 758100; ft³
